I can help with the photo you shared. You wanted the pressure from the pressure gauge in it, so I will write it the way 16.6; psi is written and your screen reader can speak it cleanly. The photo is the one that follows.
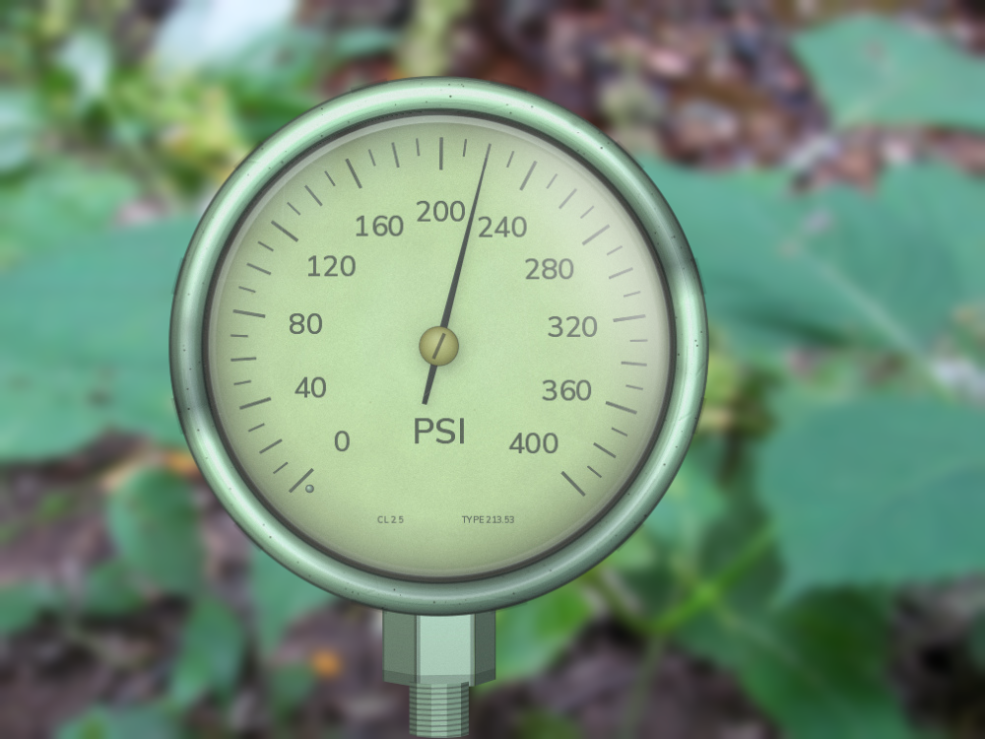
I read 220; psi
